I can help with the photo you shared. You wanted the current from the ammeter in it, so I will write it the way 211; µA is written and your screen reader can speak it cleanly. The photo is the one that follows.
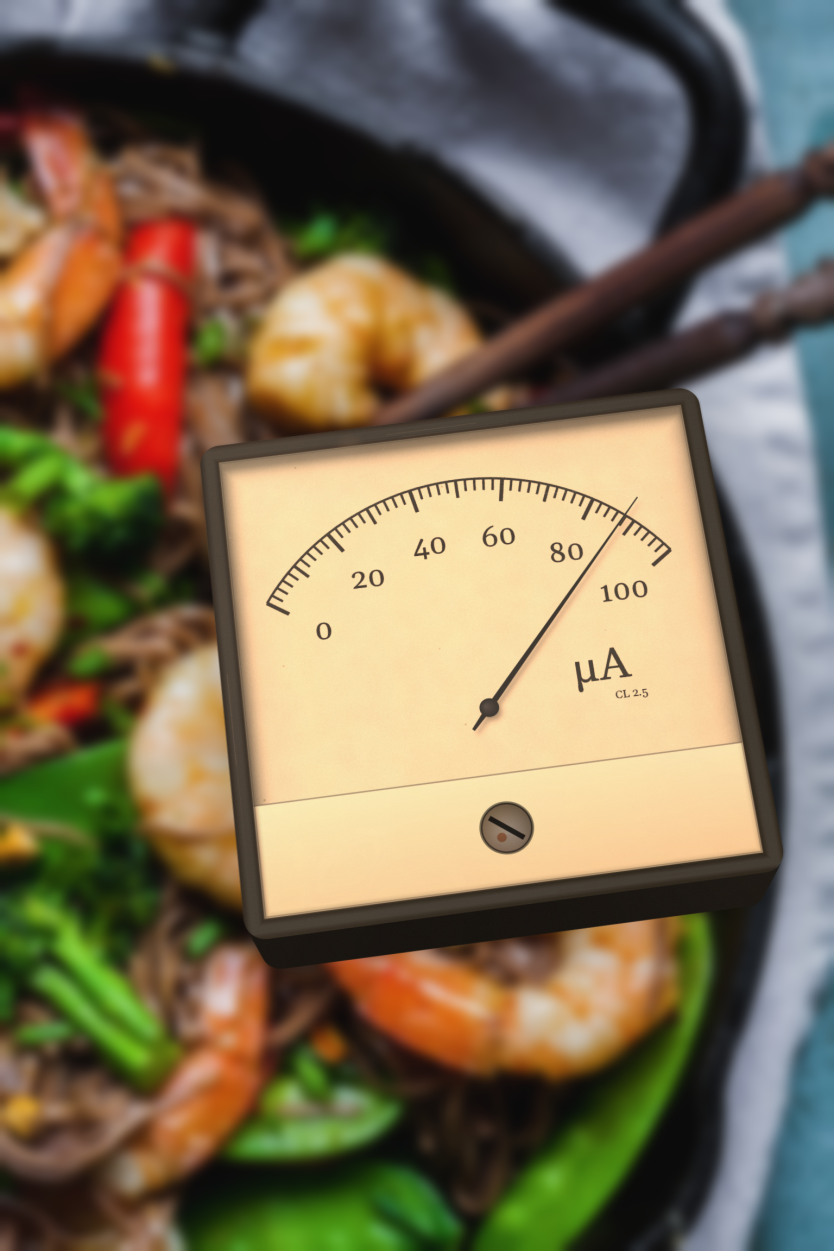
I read 88; µA
